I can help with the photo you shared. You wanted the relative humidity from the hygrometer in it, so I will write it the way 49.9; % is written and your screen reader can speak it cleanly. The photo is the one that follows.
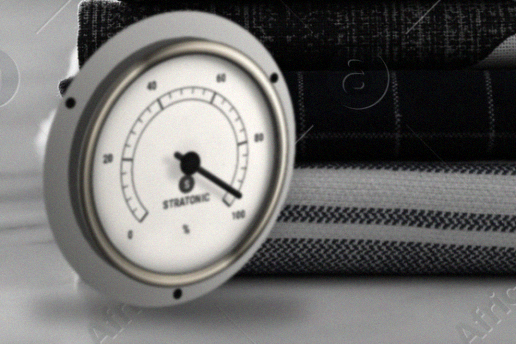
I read 96; %
